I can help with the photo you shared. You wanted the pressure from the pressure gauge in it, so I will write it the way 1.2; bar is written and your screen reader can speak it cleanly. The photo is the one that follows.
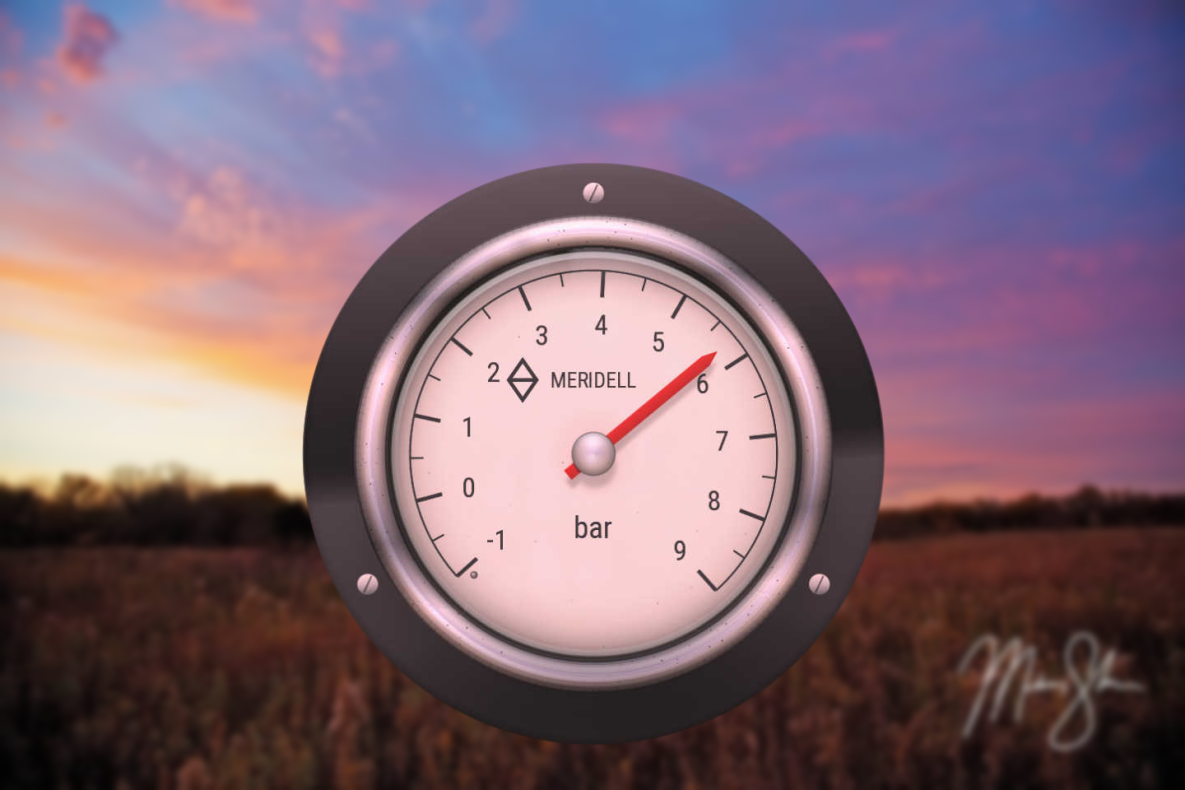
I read 5.75; bar
